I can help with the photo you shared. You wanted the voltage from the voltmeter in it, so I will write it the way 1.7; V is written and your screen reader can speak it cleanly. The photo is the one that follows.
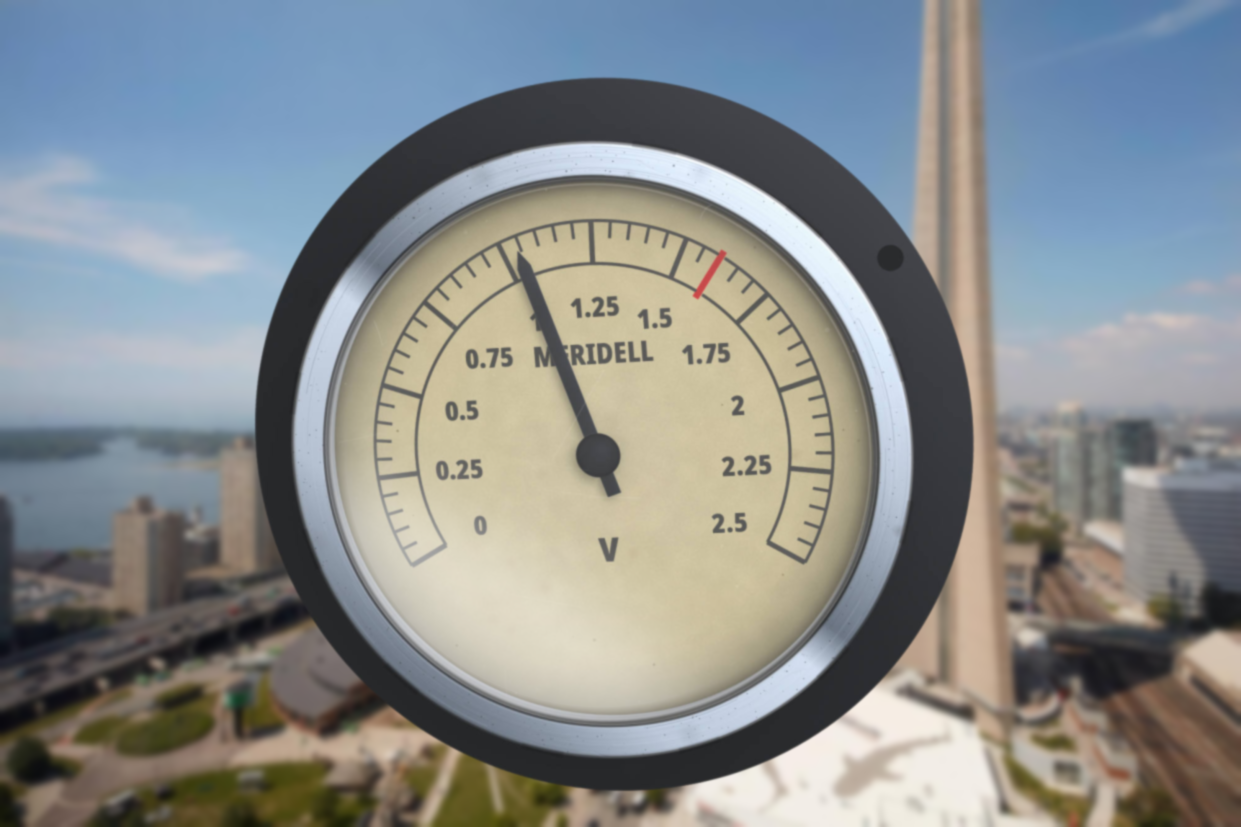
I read 1.05; V
